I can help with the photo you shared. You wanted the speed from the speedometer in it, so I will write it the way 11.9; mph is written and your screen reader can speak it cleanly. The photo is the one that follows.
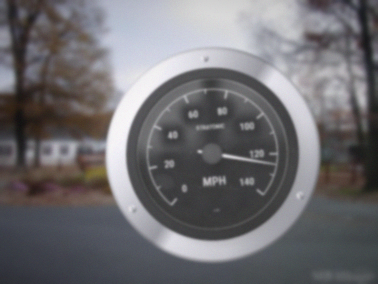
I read 125; mph
